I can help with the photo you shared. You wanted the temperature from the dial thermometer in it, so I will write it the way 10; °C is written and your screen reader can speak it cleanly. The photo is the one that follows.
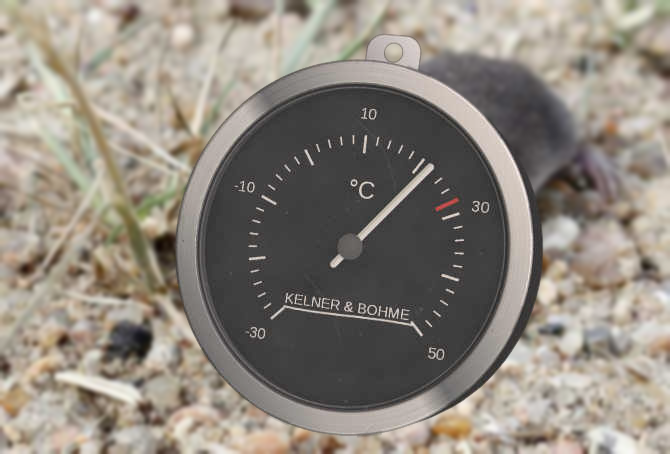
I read 22; °C
